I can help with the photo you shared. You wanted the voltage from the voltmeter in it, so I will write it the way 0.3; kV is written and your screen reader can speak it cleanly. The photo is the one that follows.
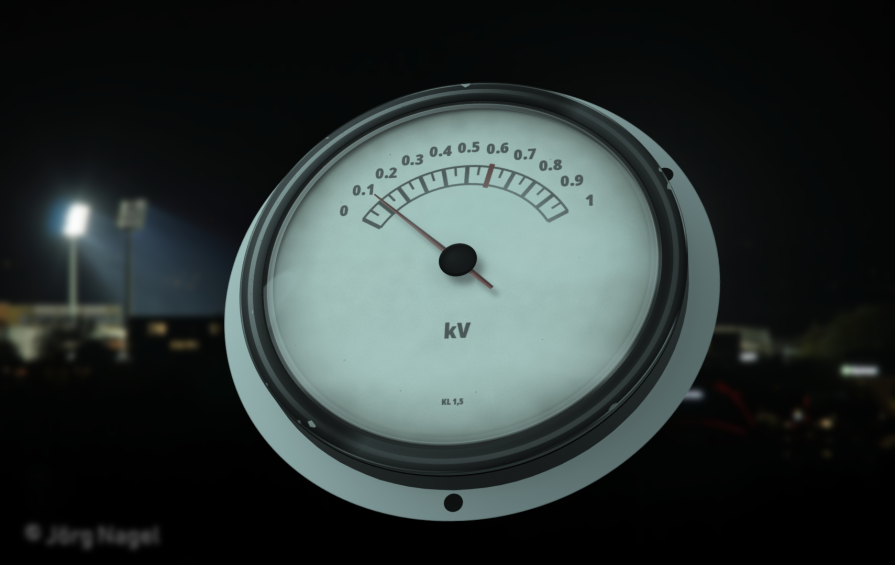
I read 0.1; kV
